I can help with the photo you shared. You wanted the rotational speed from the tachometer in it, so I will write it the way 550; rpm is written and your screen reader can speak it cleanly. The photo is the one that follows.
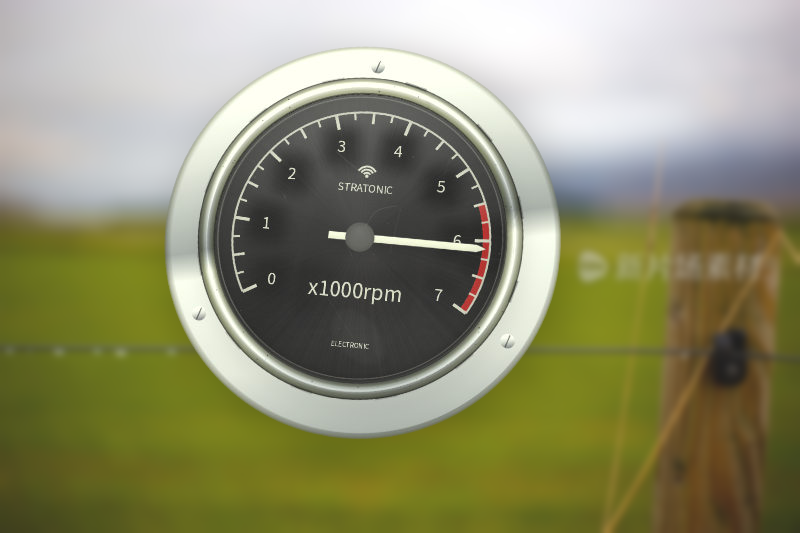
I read 6125; rpm
